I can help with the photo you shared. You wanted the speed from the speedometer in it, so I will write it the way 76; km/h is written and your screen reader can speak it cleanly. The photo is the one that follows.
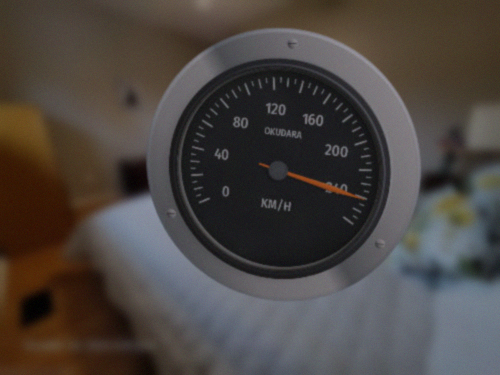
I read 240; km/h
